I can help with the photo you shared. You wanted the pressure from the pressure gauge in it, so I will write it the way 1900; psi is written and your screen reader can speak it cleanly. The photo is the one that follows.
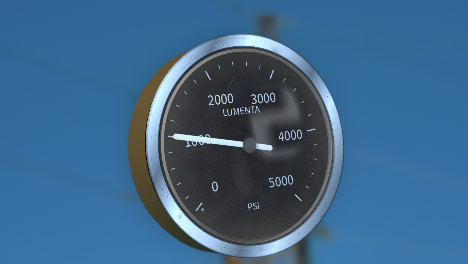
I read 1000; psi
